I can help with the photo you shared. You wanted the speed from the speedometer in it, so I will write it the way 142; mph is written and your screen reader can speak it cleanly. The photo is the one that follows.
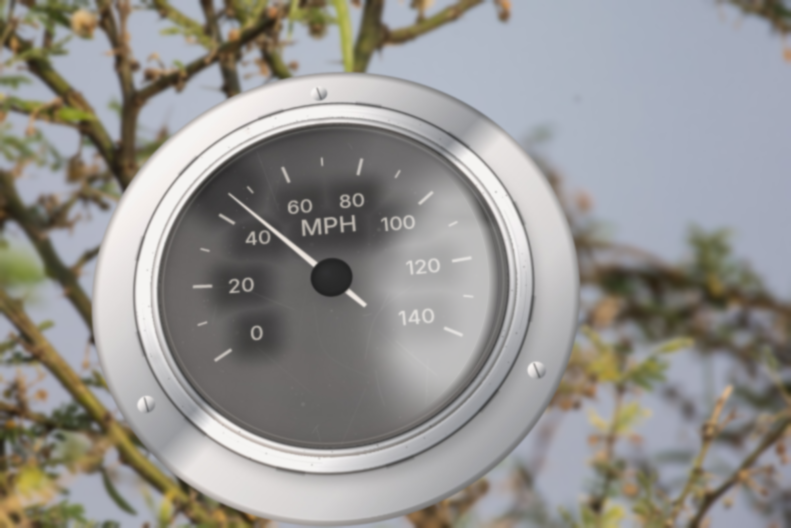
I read 45; mph
